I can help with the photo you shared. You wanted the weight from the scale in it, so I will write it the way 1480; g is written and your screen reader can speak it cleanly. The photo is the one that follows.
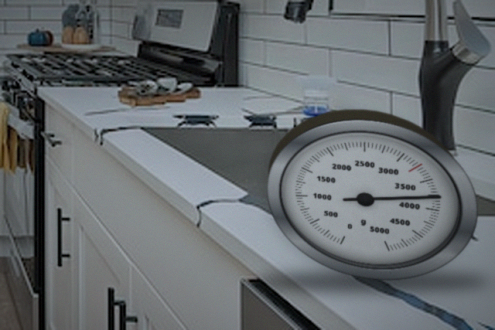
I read 3750; g
